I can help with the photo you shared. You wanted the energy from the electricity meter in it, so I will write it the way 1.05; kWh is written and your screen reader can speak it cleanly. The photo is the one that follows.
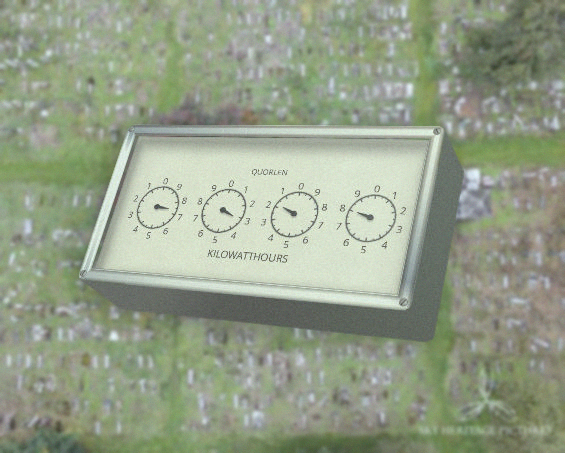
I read 7318; kWh
